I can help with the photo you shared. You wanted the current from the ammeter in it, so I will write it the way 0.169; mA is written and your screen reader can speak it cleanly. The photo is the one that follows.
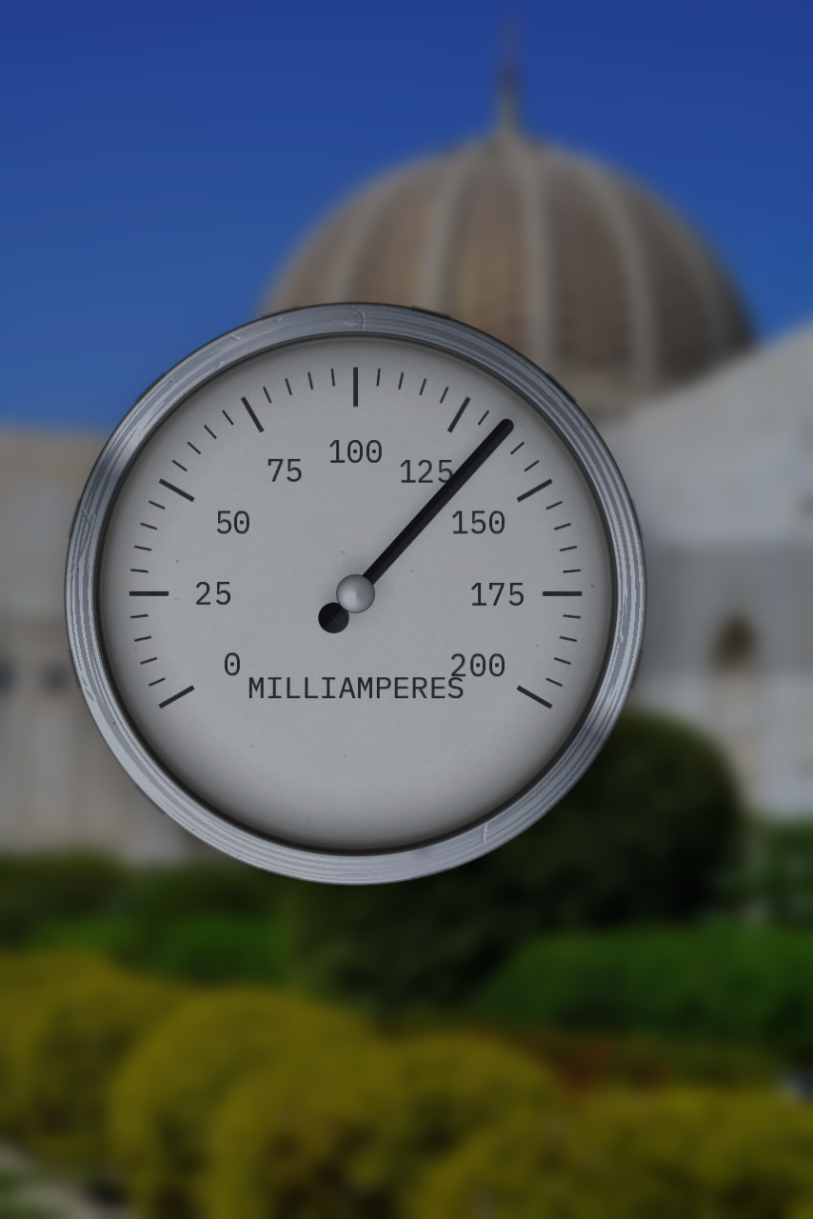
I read 135; mA
